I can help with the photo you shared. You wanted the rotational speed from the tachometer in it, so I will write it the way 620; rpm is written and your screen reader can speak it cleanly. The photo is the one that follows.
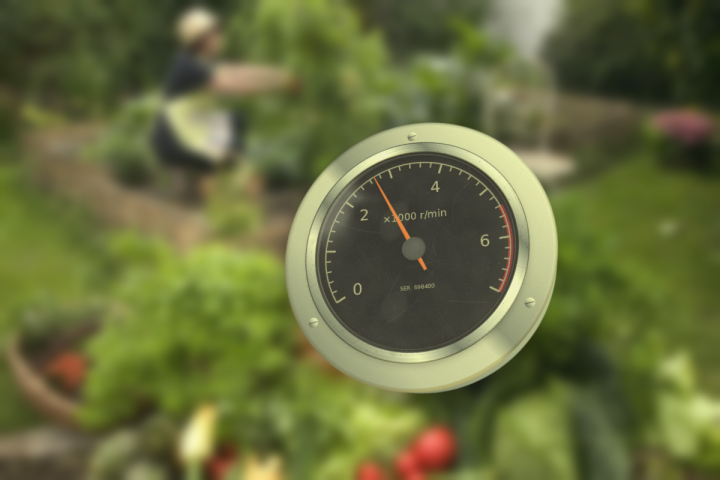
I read 2700; rpm
